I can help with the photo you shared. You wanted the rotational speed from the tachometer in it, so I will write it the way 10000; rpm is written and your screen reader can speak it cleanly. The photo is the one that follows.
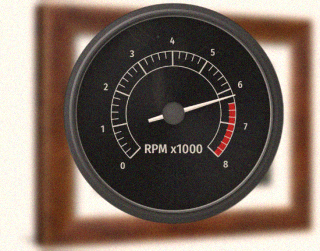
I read 6200; rpm
